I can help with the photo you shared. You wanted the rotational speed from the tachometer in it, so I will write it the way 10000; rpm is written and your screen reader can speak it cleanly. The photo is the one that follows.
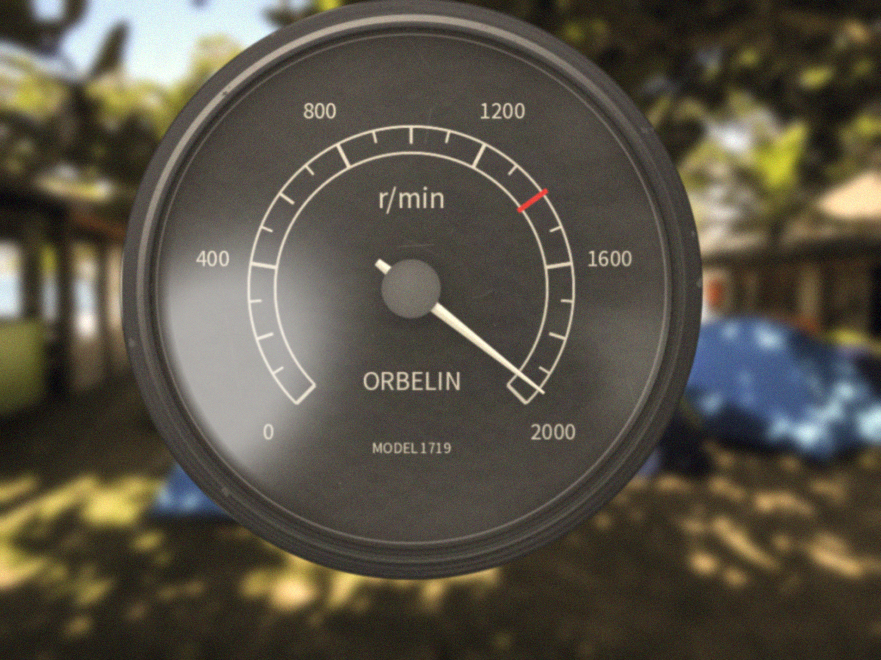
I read 1950; rpm
